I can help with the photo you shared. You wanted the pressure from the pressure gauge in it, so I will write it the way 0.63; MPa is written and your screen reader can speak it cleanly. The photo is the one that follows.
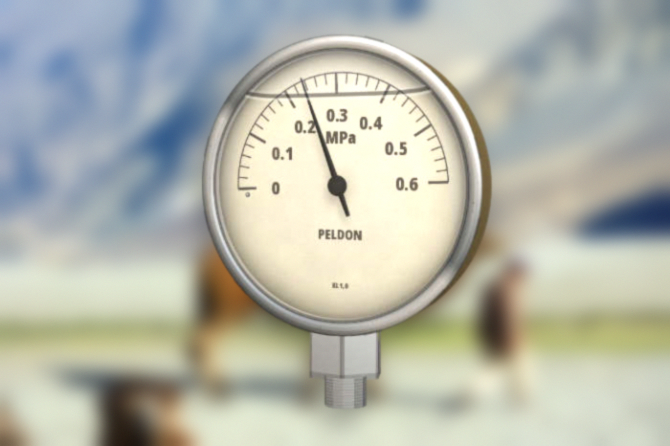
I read 0.24; MPa
